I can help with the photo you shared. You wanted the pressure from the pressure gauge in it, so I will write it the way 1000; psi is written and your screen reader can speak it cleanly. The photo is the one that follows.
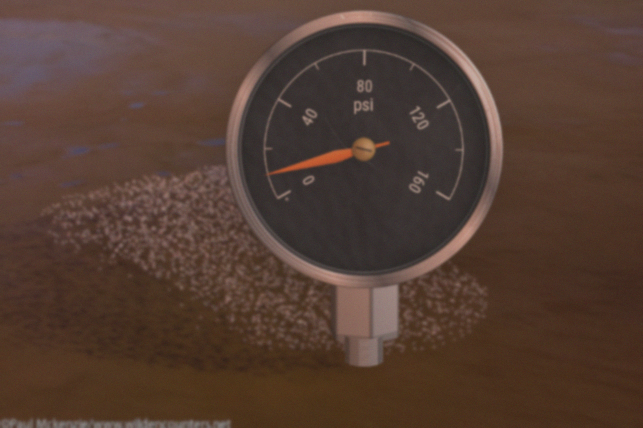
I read 10; psi
